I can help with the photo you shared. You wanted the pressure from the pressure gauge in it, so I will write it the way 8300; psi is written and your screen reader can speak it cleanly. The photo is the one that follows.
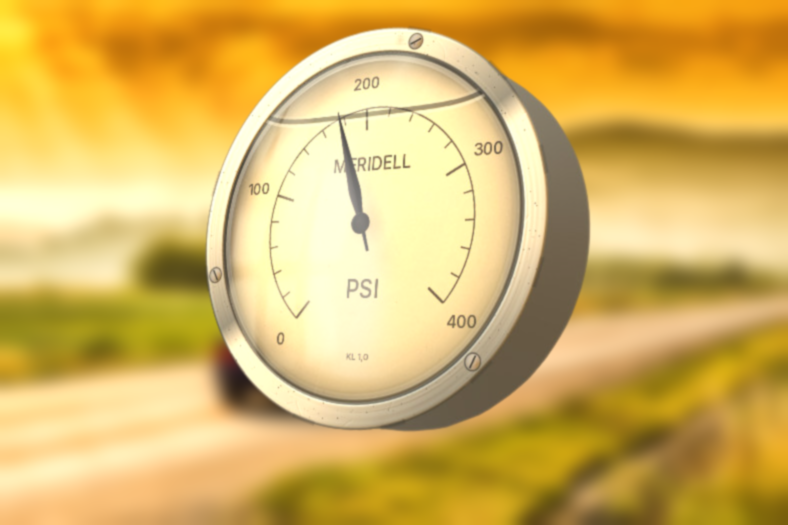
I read 180; psi
